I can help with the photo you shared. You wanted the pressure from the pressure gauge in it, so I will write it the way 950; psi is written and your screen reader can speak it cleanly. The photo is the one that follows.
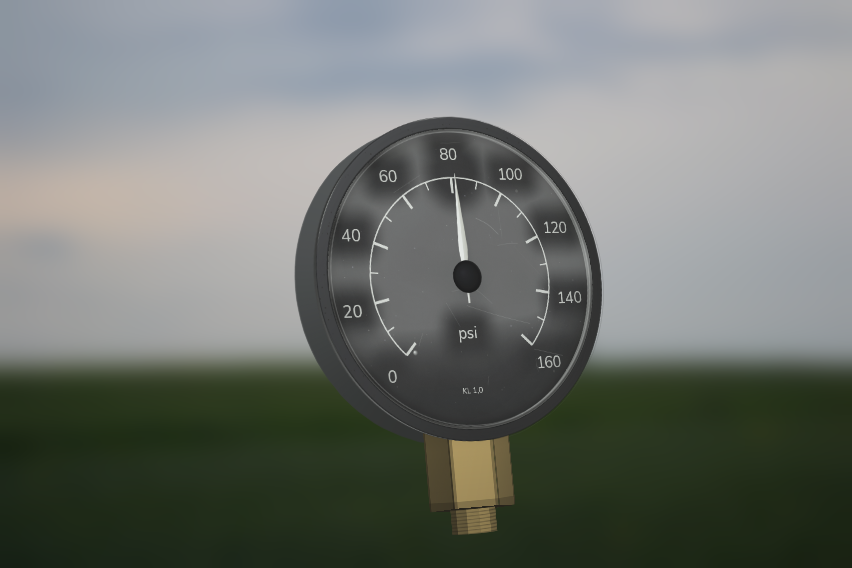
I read 80; psi
